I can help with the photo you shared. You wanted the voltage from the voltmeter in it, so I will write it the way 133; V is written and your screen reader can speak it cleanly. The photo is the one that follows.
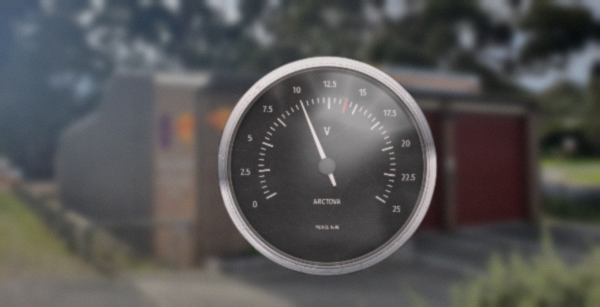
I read 10; V
